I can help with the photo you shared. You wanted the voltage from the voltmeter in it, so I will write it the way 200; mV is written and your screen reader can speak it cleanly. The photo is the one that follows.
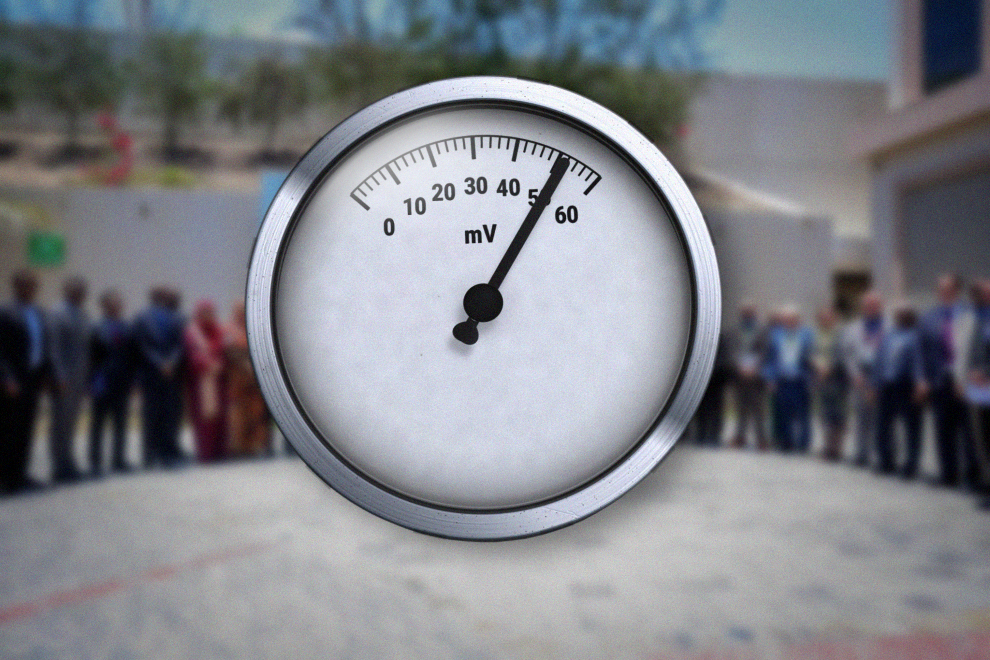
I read 52; mV
